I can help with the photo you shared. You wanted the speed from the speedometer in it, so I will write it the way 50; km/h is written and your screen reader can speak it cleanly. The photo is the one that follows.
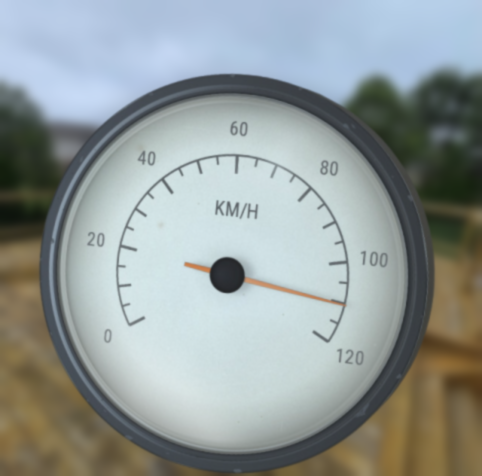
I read 110; km/h
